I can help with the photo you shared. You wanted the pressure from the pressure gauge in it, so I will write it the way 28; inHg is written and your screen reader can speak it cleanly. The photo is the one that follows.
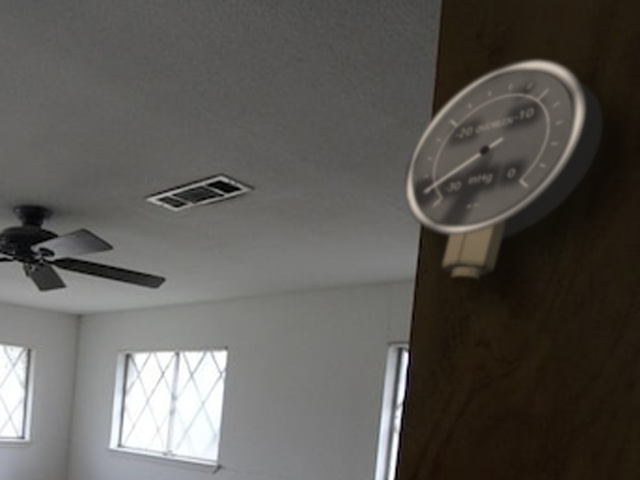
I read -28; inHg
